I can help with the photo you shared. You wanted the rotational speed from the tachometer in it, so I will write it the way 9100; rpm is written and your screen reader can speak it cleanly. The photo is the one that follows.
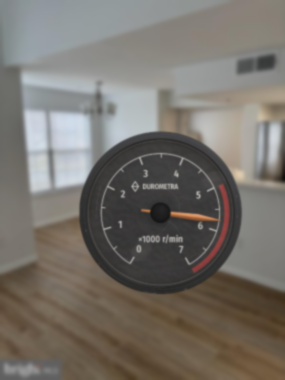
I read 5750; rpm
